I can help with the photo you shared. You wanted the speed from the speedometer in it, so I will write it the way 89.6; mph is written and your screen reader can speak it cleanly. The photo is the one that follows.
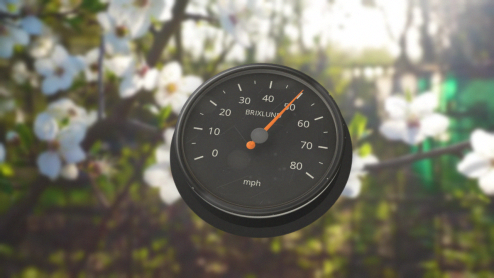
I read 50; mph
